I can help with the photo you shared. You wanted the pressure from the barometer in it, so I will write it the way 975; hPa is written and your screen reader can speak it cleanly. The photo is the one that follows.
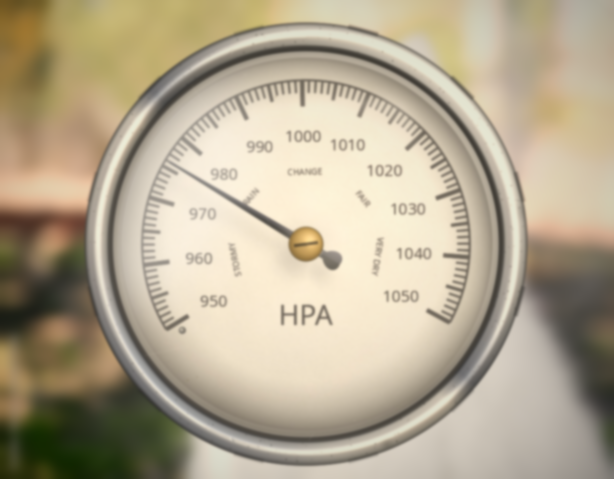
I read 976; hPa
